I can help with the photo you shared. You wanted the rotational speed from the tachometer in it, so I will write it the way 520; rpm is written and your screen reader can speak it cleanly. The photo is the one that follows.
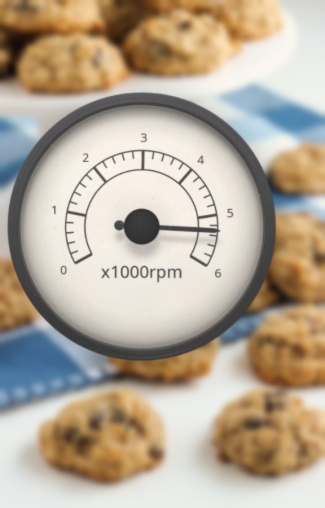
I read 5300; rpm
